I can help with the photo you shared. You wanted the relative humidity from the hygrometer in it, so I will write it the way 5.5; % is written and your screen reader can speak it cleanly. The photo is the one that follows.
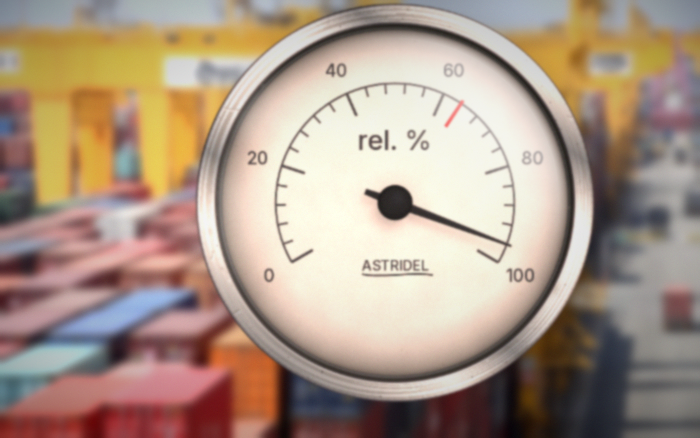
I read 96; %
